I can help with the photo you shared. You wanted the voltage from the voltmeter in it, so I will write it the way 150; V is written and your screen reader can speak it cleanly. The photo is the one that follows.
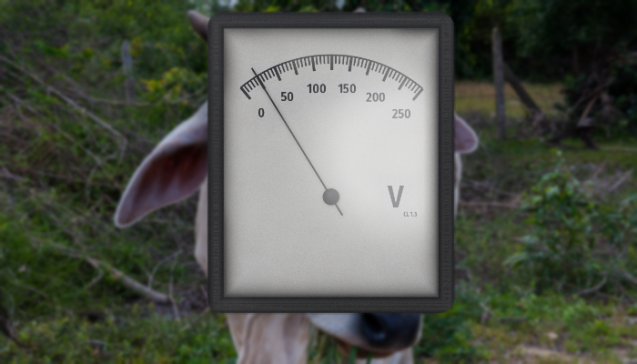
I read 25; V
